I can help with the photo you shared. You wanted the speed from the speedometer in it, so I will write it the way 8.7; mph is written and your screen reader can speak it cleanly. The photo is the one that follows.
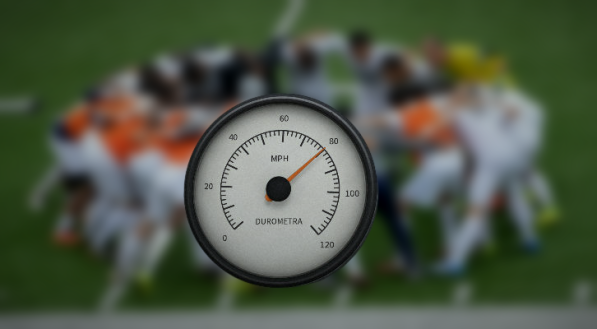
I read 80; mph
